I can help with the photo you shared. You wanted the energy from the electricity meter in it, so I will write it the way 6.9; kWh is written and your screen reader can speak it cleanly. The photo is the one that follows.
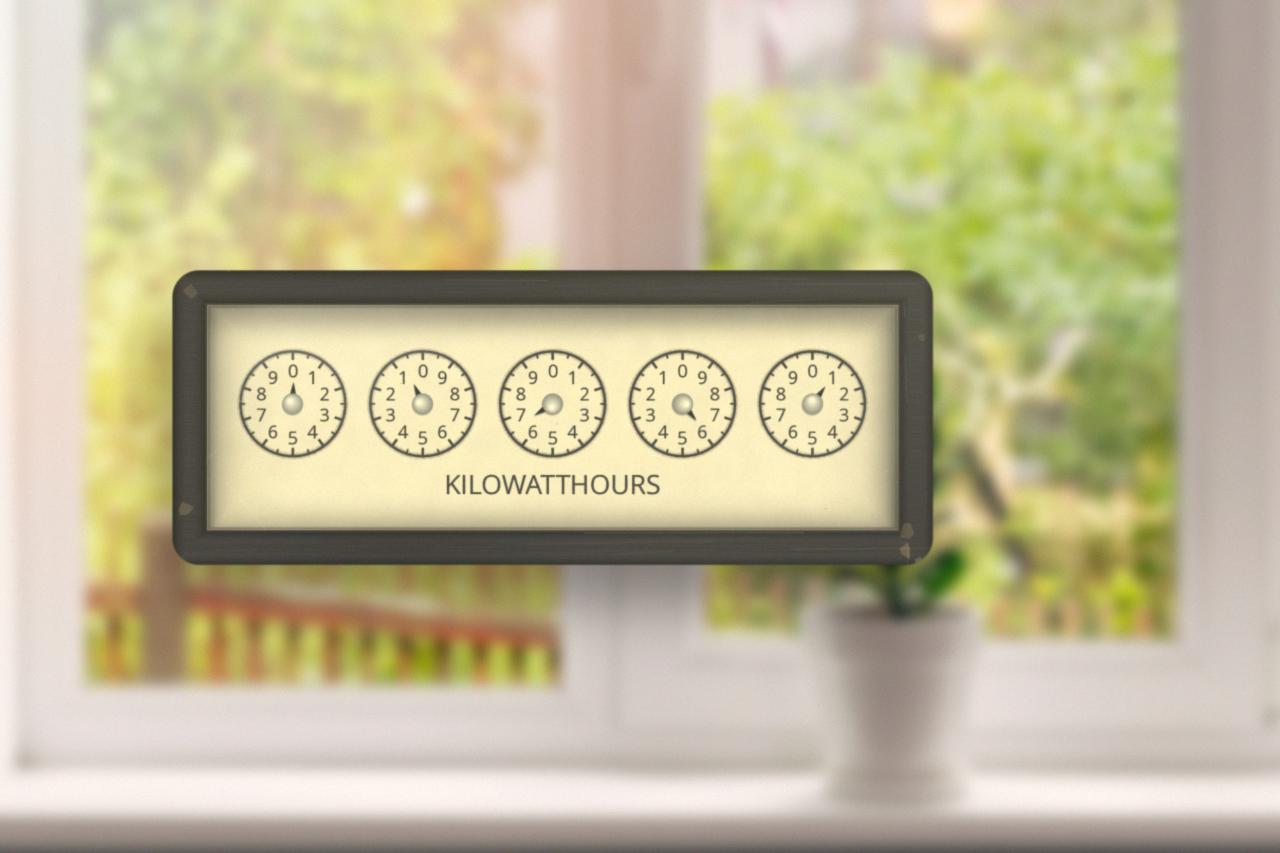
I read 661; kWh
